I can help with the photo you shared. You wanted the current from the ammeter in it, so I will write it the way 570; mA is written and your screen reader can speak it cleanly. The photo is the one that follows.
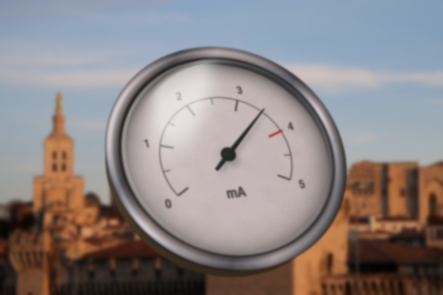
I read 3.5; mA
